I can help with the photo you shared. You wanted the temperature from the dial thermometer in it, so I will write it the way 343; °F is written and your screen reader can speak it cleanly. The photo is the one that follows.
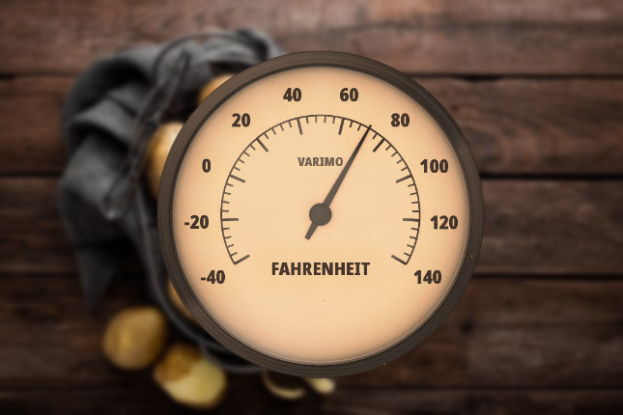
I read 72; °F
